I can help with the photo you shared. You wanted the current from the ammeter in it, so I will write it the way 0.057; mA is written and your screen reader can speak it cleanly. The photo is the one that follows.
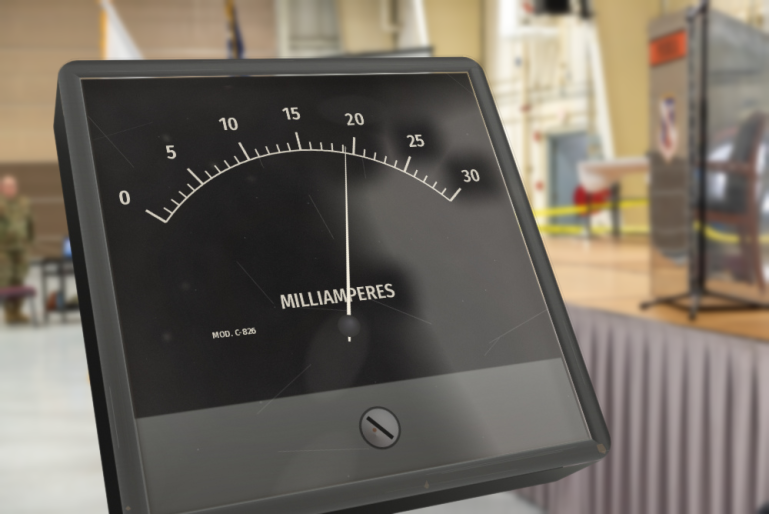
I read 19; mA
